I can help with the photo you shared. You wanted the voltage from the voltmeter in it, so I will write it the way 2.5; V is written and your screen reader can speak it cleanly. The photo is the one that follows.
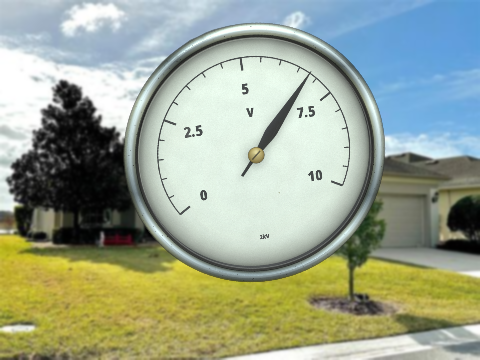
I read 6.75; V
